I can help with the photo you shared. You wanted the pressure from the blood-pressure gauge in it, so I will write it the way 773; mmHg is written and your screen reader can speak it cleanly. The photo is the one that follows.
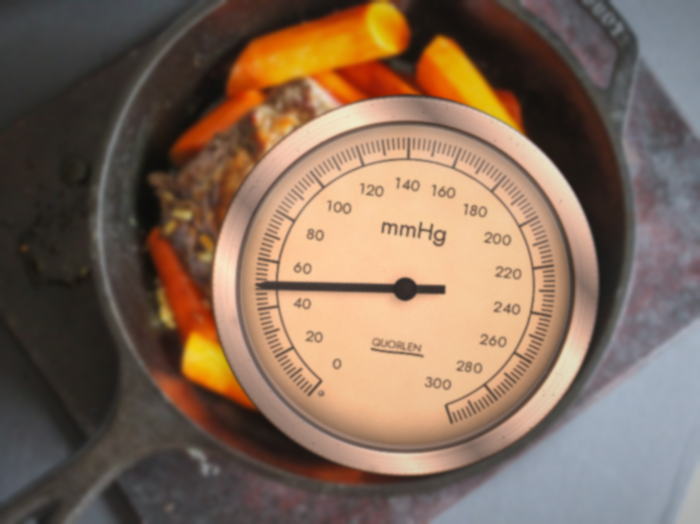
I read 50; mmHg
